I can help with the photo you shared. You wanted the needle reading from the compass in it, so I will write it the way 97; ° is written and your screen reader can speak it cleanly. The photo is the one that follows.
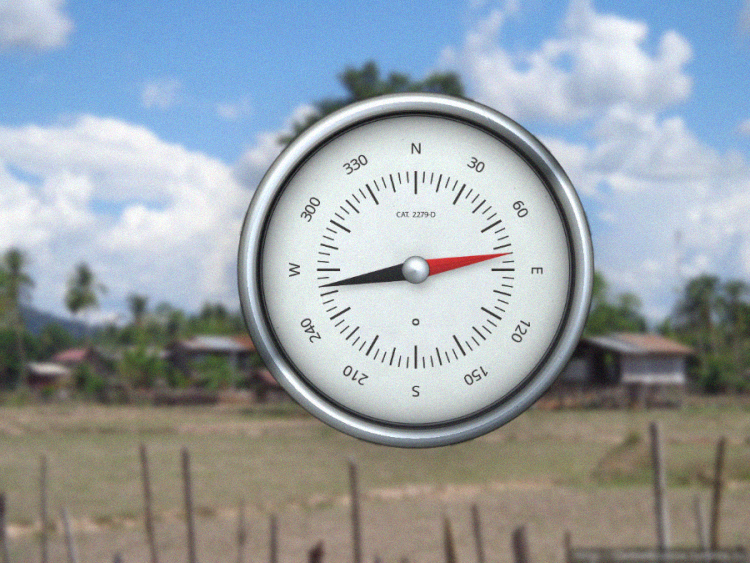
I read 80; °
